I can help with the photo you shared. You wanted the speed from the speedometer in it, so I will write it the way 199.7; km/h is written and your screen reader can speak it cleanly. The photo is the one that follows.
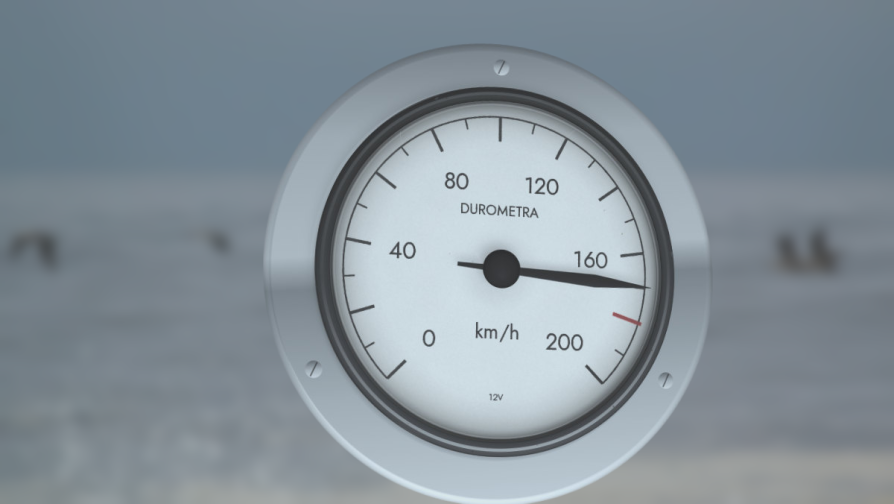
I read 170; km/h
